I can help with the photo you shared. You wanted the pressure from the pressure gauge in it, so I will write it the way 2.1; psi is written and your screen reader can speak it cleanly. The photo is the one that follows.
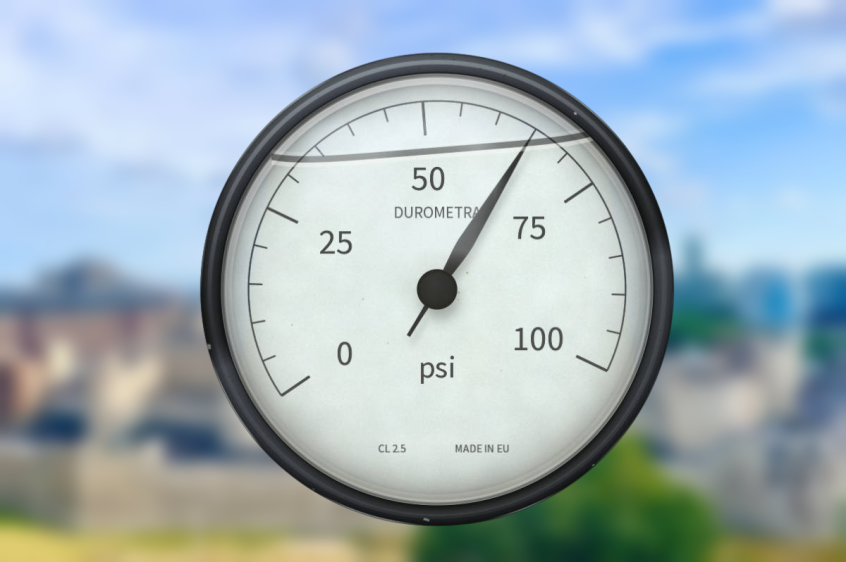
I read 65; psi
